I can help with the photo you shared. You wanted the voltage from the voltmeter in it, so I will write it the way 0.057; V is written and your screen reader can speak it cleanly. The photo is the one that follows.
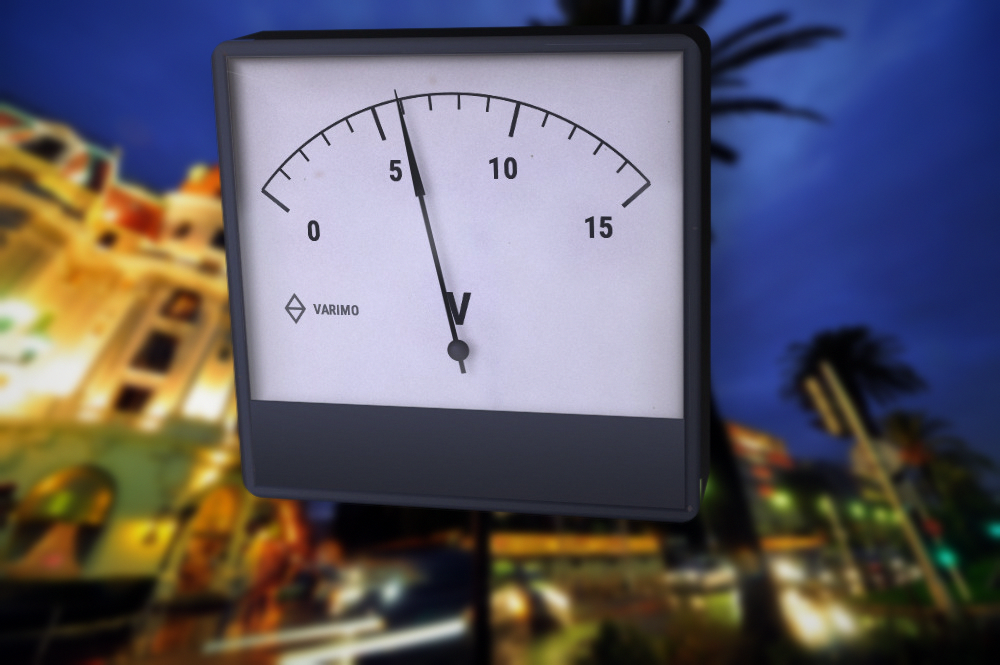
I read 6; V
